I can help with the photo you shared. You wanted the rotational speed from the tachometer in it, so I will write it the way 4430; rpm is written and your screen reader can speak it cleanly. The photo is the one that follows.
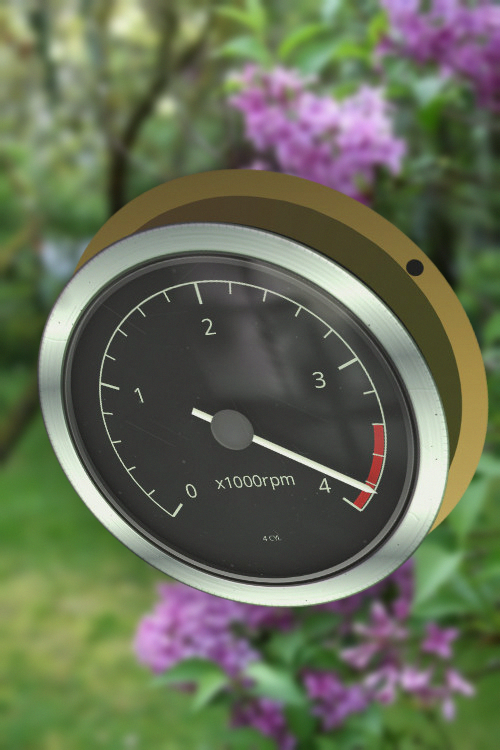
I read 3800; rpm
